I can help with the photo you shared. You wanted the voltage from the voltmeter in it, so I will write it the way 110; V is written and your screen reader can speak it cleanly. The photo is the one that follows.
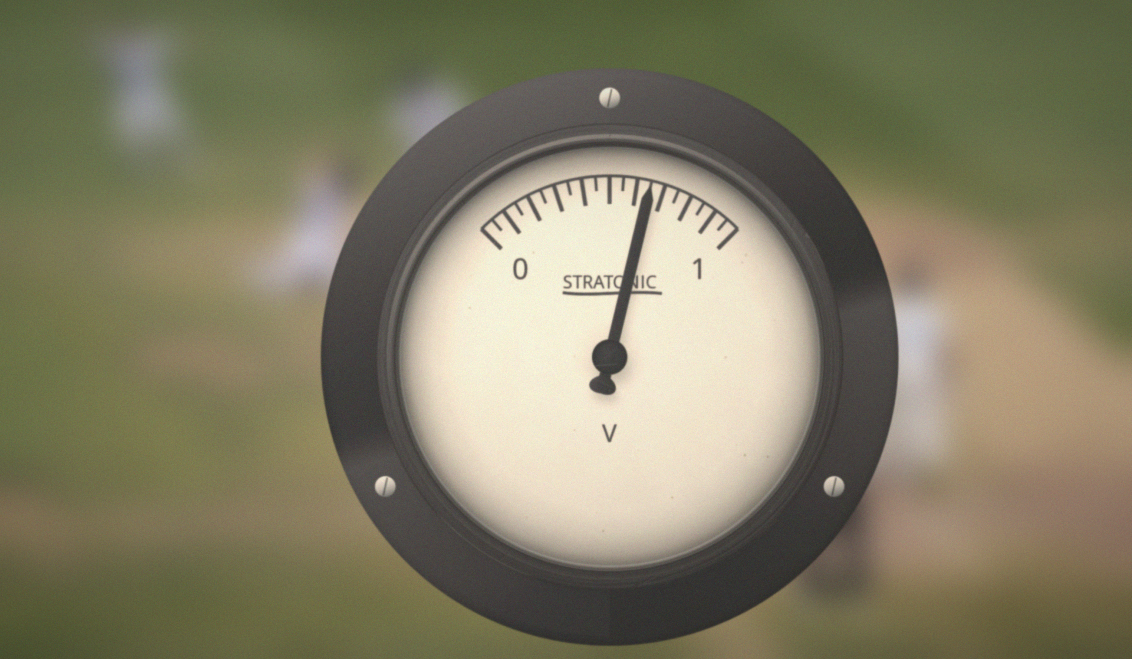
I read 0.65; V
